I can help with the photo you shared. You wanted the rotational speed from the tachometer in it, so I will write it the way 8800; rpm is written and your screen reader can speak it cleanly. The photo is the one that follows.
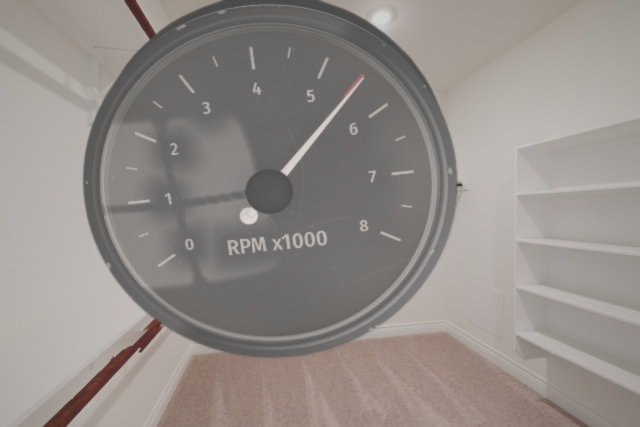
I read 5500; rpm
